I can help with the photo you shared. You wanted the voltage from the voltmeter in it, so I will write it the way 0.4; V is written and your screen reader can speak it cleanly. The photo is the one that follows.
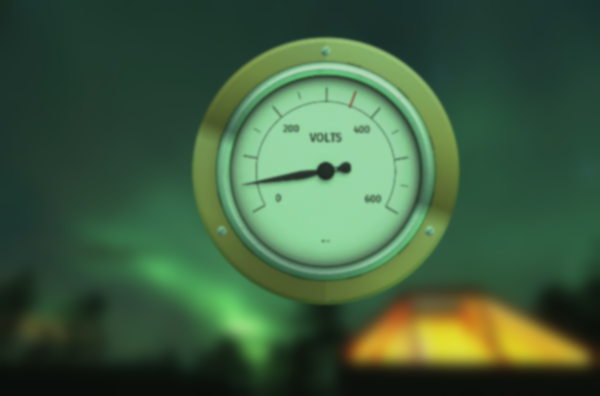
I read 50; V
